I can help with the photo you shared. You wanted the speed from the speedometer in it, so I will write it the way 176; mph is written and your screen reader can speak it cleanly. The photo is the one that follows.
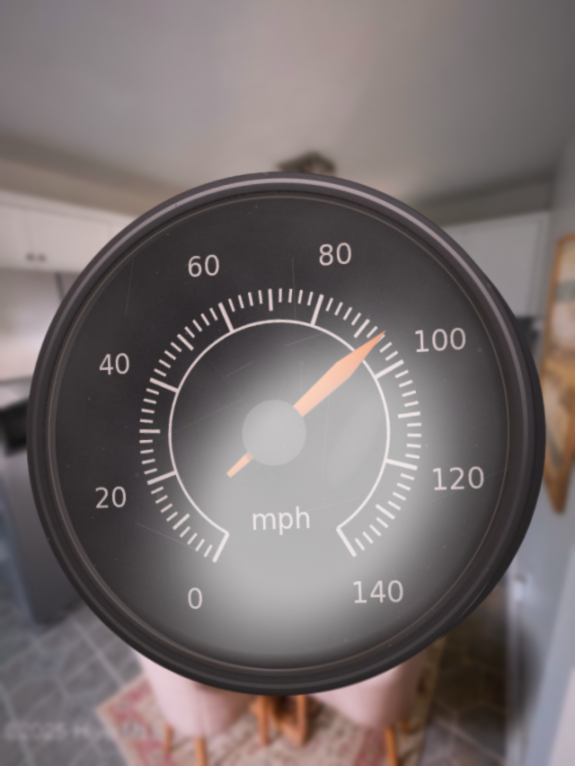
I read 94; mph
